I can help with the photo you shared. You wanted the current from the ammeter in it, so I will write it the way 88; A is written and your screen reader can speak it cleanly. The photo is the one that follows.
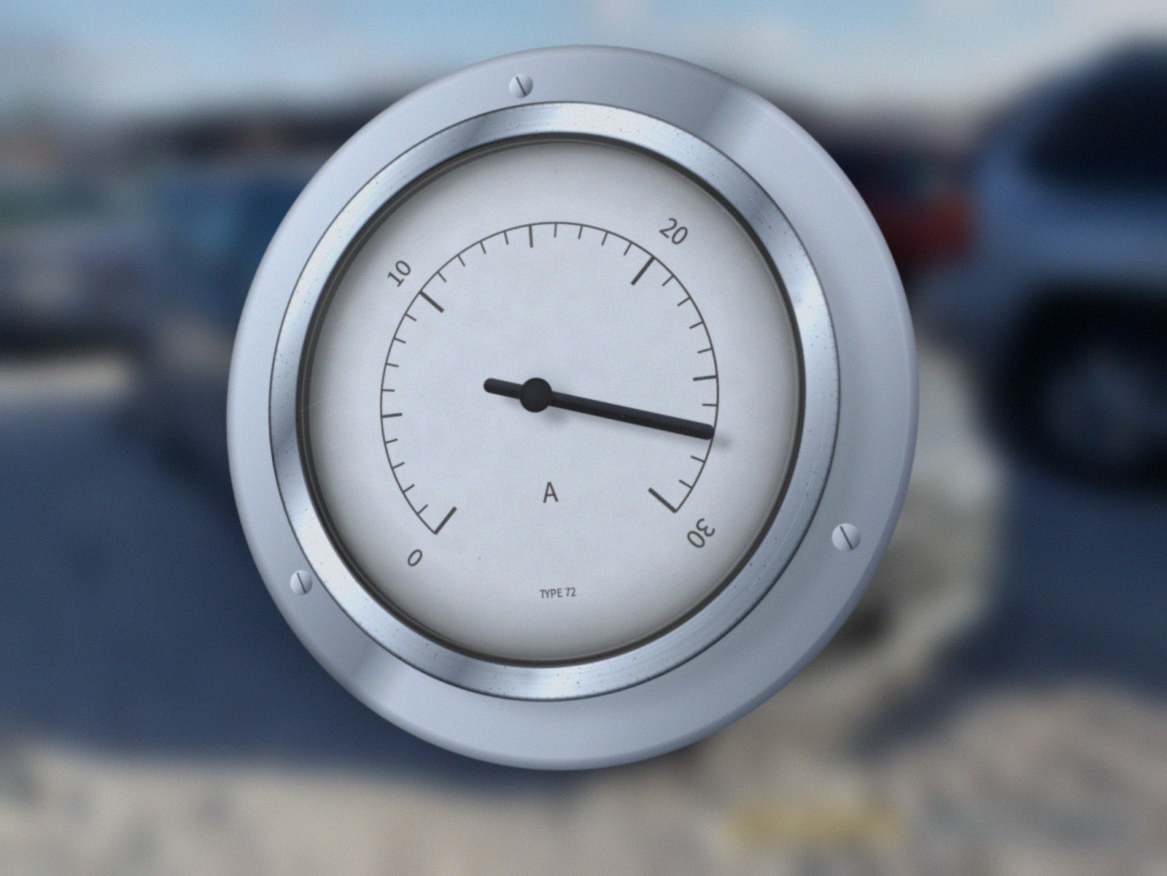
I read 27; A
